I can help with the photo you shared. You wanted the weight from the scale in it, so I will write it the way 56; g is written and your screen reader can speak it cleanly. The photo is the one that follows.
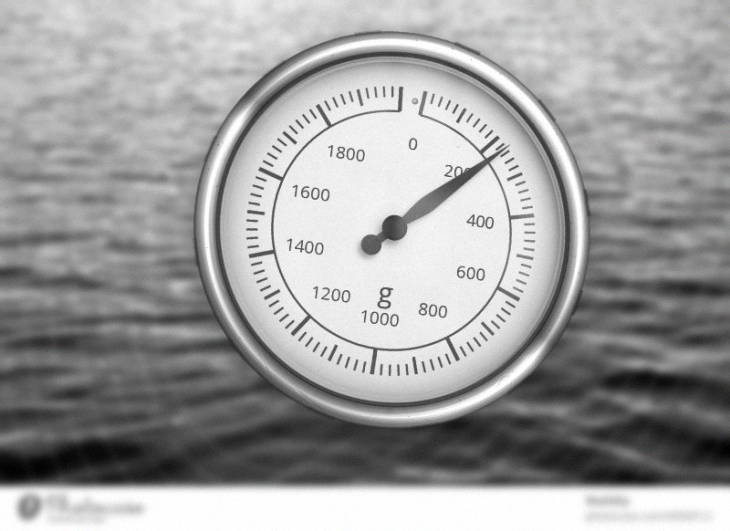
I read 230; g
